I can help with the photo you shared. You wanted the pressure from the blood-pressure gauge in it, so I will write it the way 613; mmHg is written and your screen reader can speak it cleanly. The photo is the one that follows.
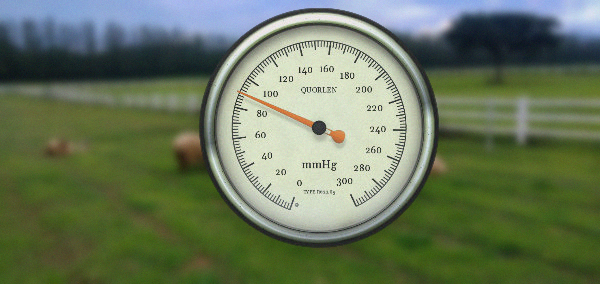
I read 90; mmHg
